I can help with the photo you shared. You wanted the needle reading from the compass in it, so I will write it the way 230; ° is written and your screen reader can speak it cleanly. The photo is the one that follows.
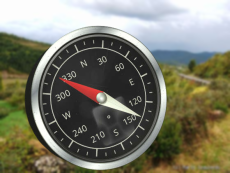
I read 320; °
